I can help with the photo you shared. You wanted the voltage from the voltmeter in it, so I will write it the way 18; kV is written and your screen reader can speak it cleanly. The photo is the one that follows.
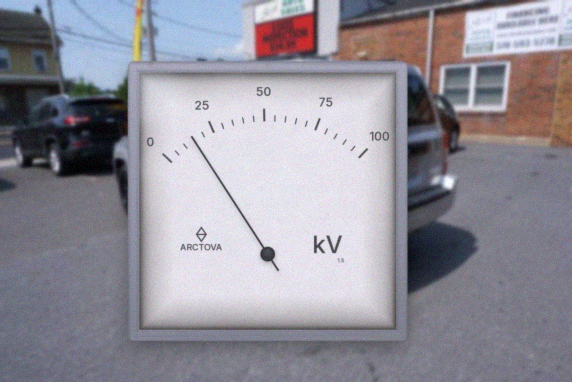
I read 15; kV
